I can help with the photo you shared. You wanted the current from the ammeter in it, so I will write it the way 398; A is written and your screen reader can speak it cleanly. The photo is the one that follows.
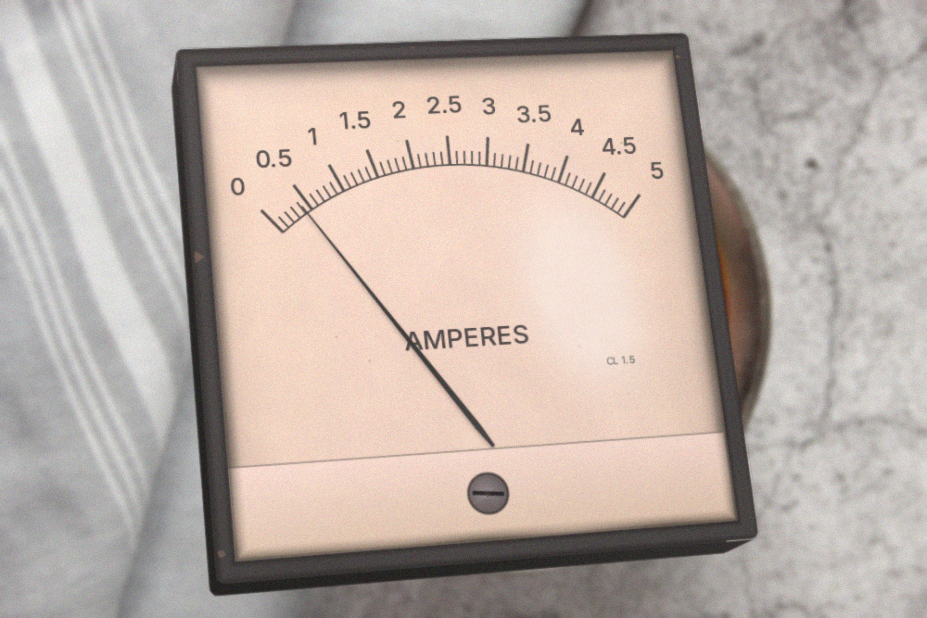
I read 0.4; A
